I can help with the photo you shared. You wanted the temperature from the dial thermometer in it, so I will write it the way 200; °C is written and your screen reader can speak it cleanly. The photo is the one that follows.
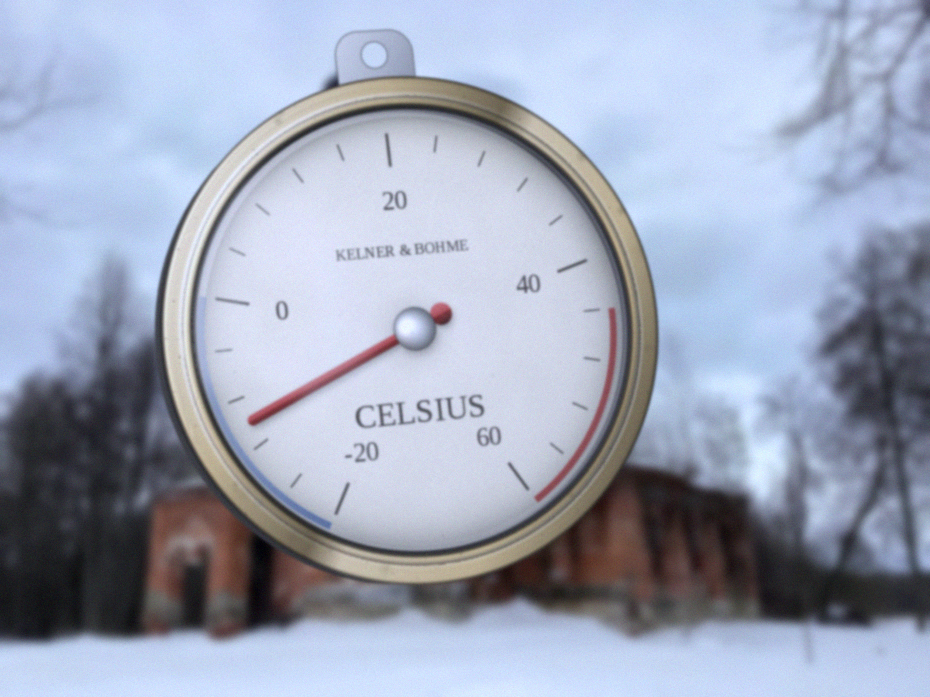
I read -10; °C
